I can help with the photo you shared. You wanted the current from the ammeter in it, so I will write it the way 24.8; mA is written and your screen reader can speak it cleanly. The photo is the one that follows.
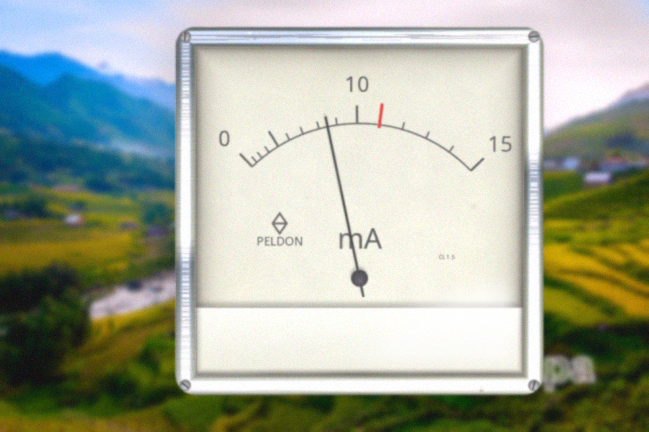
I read 8.5; mA
